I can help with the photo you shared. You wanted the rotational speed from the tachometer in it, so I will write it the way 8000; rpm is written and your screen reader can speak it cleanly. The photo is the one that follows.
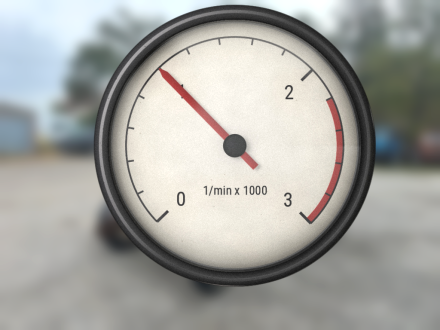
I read 1000; rpm
